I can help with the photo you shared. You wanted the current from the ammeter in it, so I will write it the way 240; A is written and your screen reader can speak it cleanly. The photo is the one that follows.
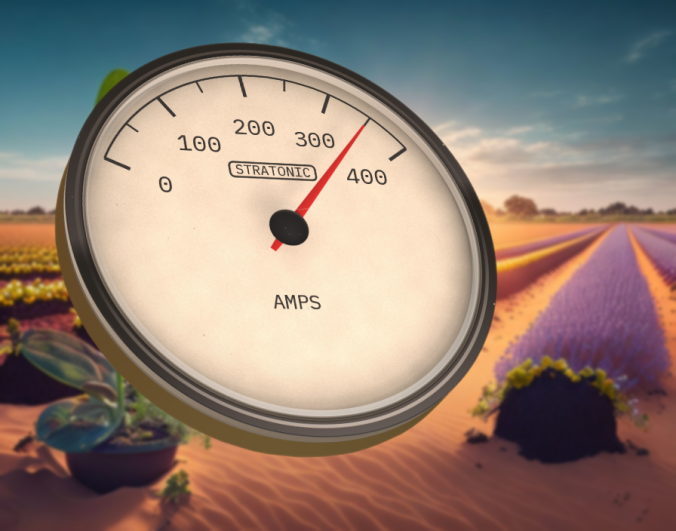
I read 350; A
